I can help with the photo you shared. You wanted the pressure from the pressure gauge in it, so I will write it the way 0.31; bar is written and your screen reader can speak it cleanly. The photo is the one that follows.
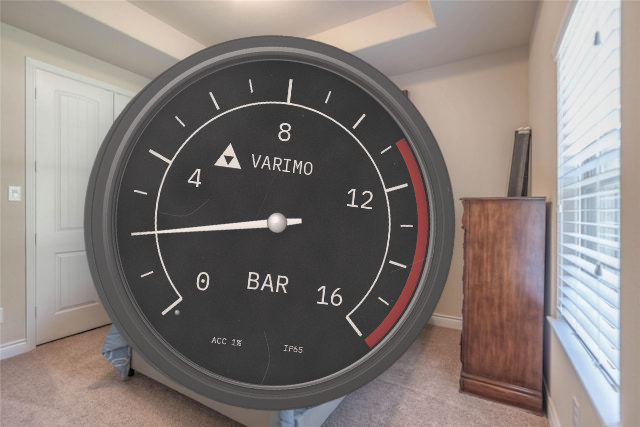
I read 2; bar
